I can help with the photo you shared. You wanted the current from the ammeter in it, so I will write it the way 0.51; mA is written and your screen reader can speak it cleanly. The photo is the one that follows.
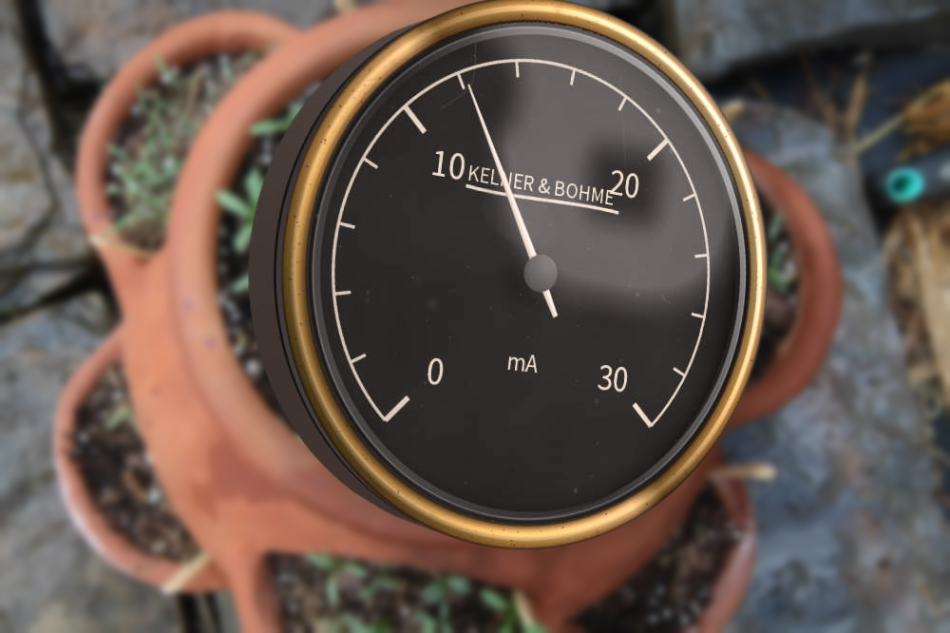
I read 12; mA
